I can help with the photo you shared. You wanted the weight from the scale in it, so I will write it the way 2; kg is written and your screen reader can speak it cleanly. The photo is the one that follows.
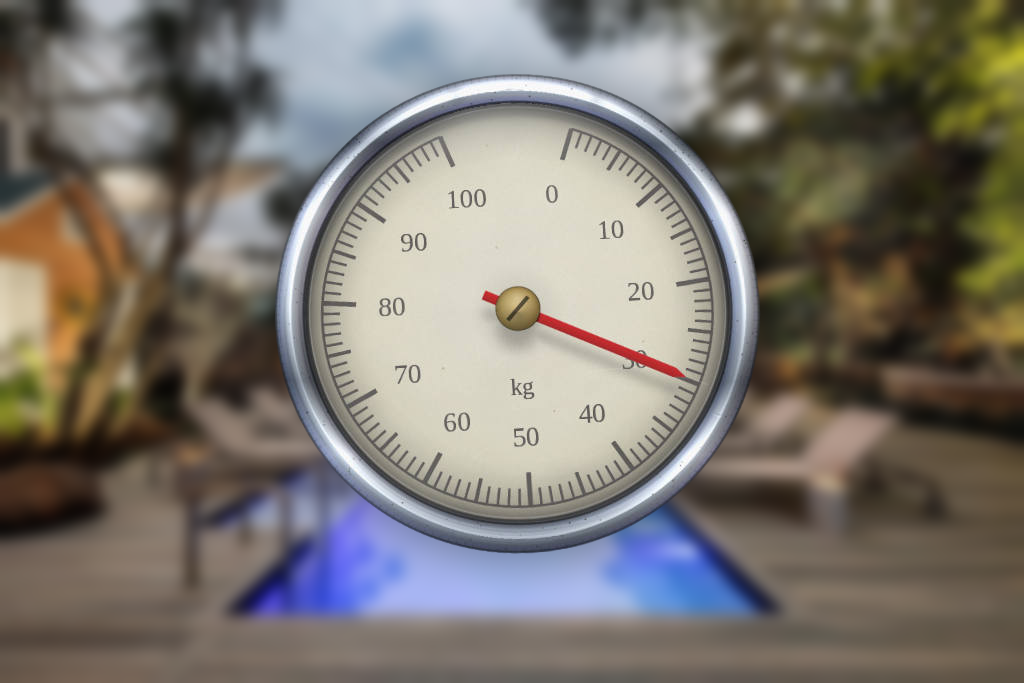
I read 30; kg
